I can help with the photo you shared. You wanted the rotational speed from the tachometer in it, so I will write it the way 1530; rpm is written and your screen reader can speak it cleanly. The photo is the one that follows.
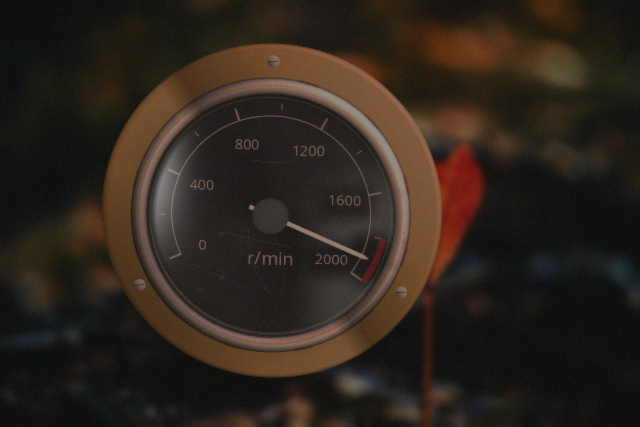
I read 1900; rpm
